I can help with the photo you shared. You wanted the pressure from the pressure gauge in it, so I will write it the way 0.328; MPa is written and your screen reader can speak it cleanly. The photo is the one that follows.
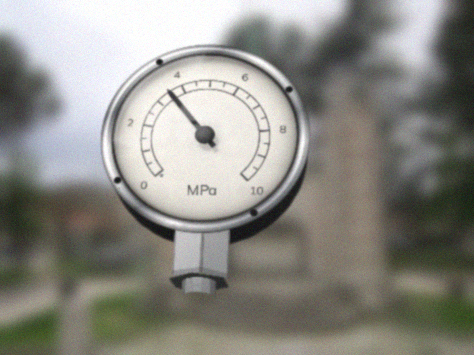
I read 3.5; MPa
